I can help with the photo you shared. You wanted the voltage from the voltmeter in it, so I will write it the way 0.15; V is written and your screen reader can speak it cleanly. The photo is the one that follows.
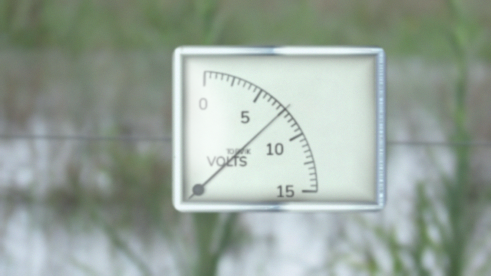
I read 7.5; V
